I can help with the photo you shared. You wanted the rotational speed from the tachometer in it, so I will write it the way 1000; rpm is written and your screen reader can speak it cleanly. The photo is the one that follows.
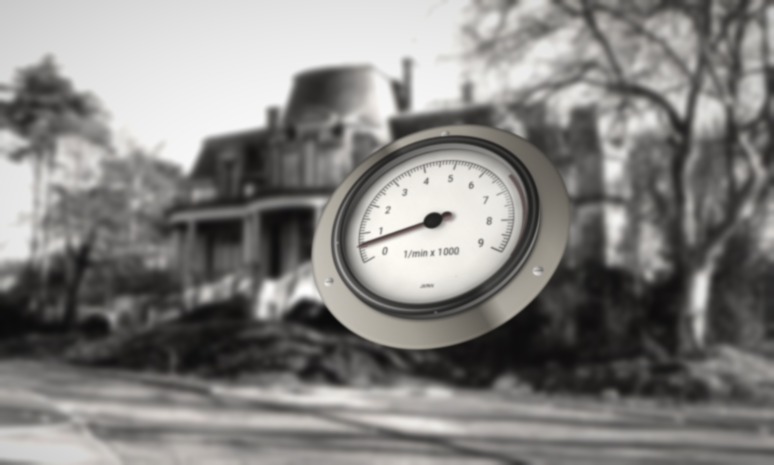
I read 500; rpm
